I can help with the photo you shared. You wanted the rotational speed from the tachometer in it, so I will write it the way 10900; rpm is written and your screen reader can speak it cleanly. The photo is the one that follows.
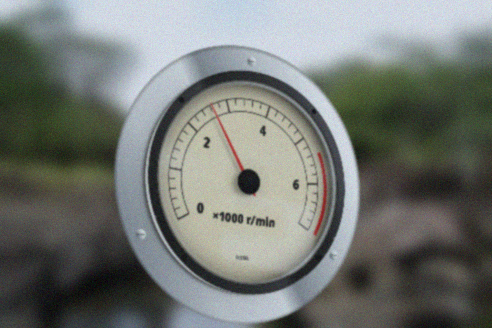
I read 2600; rpm
